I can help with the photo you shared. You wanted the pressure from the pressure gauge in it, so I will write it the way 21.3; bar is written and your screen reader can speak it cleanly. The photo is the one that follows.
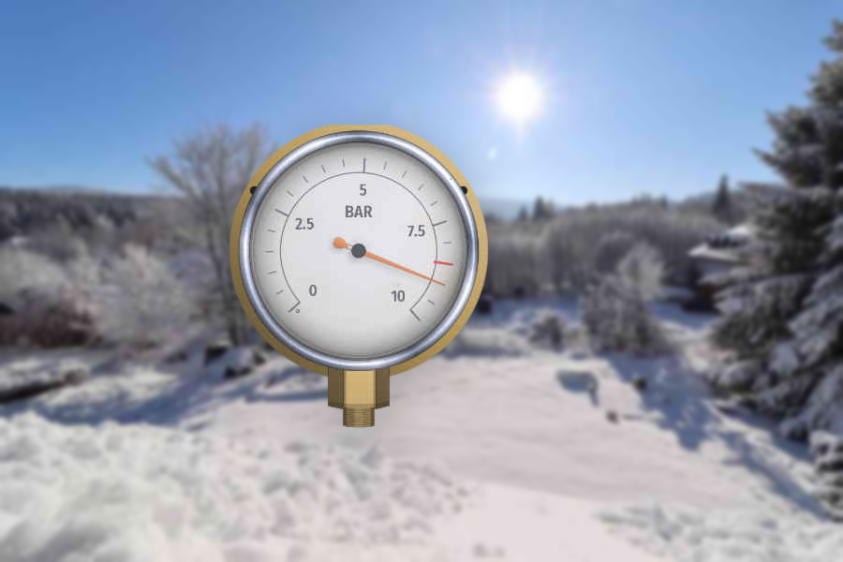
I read 9; bar
